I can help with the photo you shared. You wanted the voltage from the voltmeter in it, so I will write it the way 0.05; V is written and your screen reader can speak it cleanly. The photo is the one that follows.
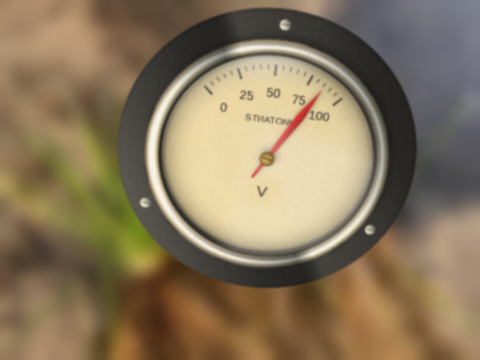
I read 85; V
